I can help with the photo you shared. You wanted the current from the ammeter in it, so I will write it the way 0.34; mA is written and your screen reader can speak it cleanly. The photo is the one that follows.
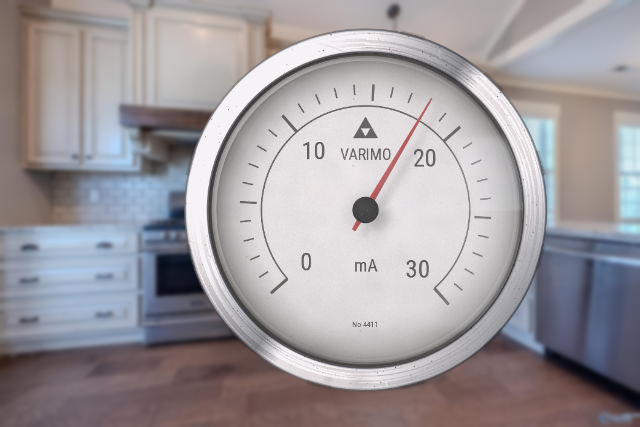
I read 18; mA
